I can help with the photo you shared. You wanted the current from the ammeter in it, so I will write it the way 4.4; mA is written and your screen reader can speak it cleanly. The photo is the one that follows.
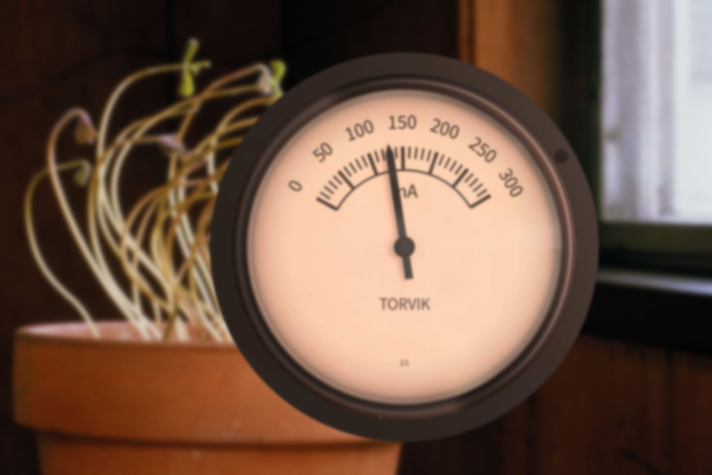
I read 130; mA
